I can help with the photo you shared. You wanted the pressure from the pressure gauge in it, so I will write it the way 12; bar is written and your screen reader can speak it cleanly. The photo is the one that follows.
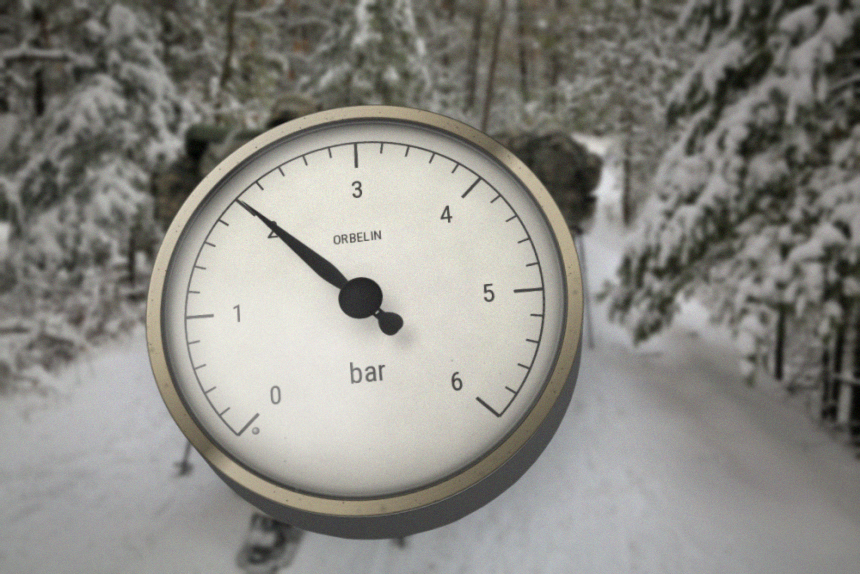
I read 2; bar
